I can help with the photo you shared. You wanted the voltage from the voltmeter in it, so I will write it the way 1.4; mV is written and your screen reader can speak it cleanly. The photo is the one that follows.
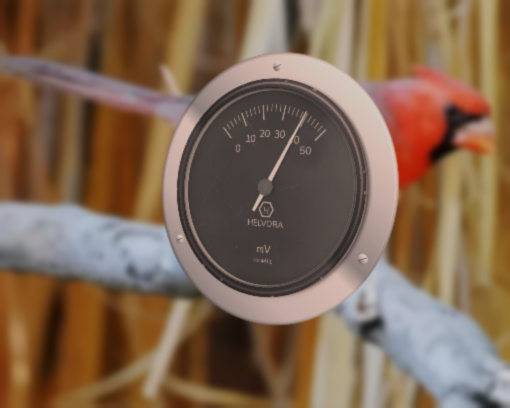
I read 40; mV
